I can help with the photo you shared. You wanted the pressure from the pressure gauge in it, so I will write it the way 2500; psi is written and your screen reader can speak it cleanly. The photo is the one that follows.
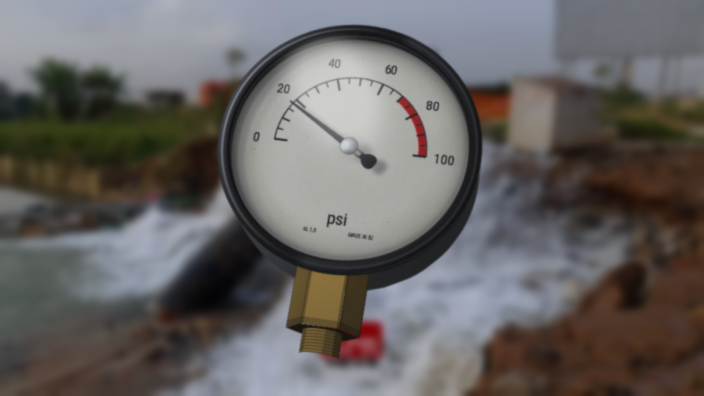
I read 17.5; psi
